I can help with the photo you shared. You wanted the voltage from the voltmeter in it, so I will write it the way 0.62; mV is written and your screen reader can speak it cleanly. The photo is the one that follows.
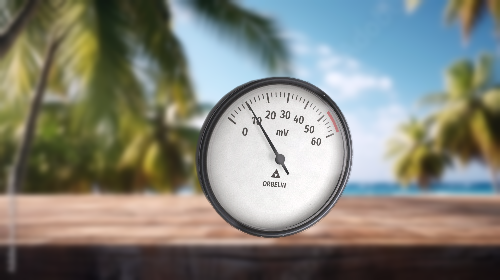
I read 10; mV
